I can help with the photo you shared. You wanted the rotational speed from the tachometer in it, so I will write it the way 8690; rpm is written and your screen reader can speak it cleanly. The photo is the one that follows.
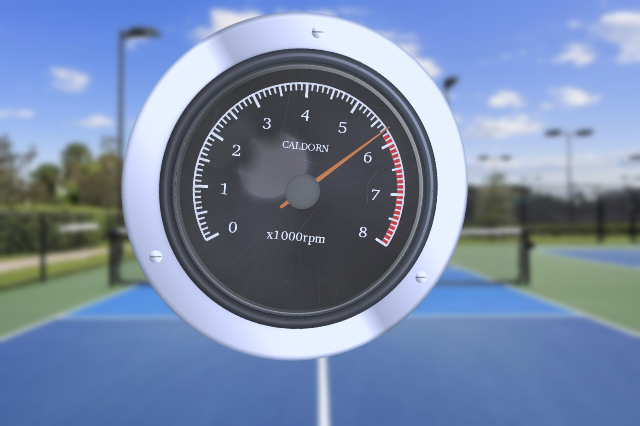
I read 5700; rpm
